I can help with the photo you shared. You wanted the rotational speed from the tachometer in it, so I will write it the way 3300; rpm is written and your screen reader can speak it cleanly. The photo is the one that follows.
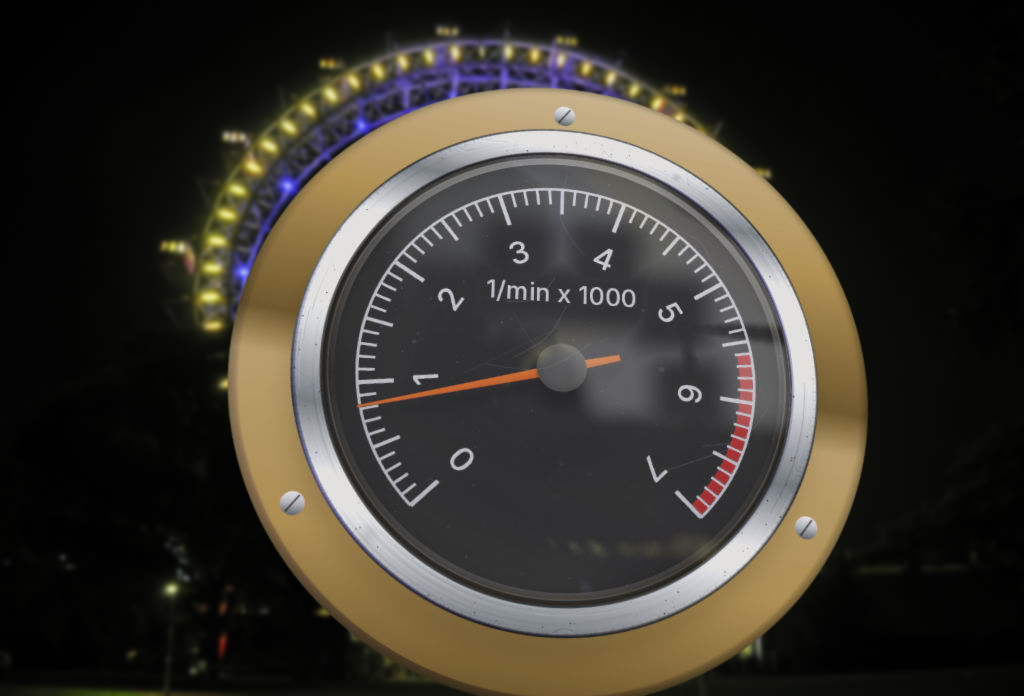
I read 800; rpm
